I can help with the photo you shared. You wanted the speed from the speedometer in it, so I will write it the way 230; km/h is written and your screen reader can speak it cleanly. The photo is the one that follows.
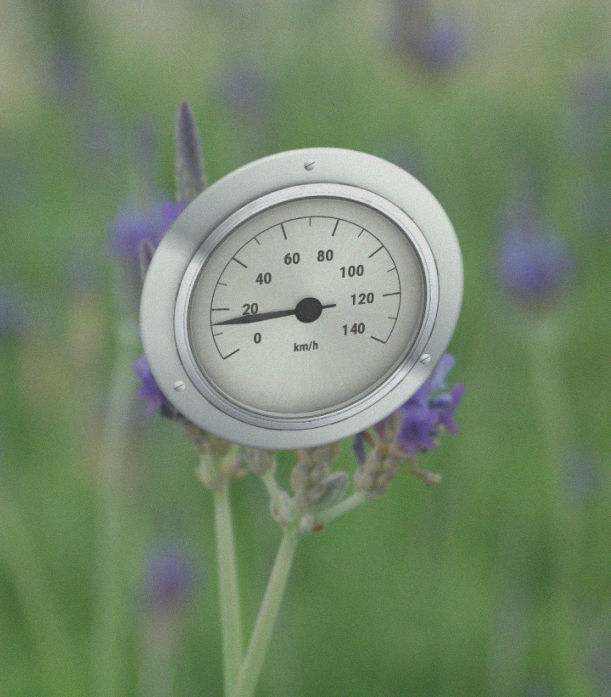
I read 15; km/h
